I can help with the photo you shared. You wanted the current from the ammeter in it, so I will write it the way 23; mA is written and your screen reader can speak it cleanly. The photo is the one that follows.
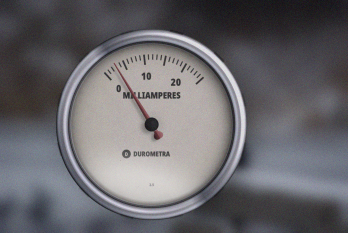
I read 3; mA
